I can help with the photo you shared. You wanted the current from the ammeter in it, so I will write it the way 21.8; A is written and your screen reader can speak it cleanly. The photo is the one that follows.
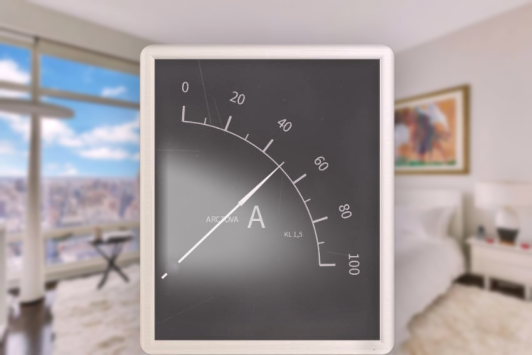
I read 50; A
